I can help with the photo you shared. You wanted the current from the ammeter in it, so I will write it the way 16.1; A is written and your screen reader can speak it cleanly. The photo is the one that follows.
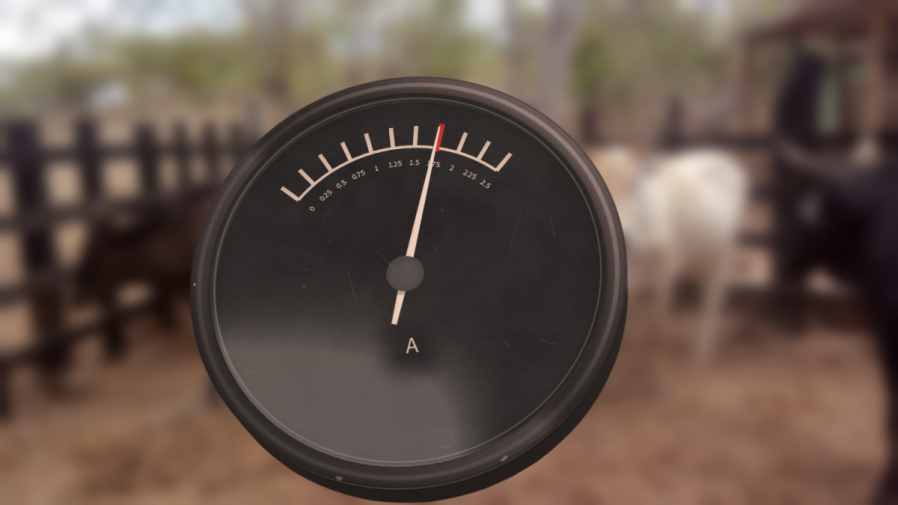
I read 1.75; A
